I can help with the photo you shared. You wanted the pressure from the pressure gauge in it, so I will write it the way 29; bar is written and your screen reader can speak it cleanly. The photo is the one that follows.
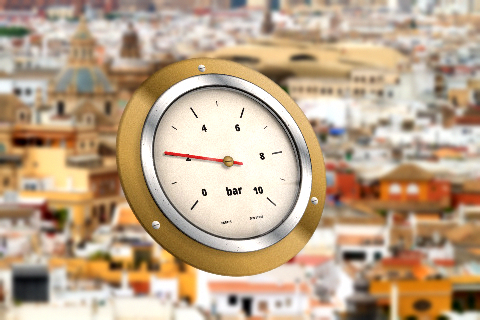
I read 2; bar
